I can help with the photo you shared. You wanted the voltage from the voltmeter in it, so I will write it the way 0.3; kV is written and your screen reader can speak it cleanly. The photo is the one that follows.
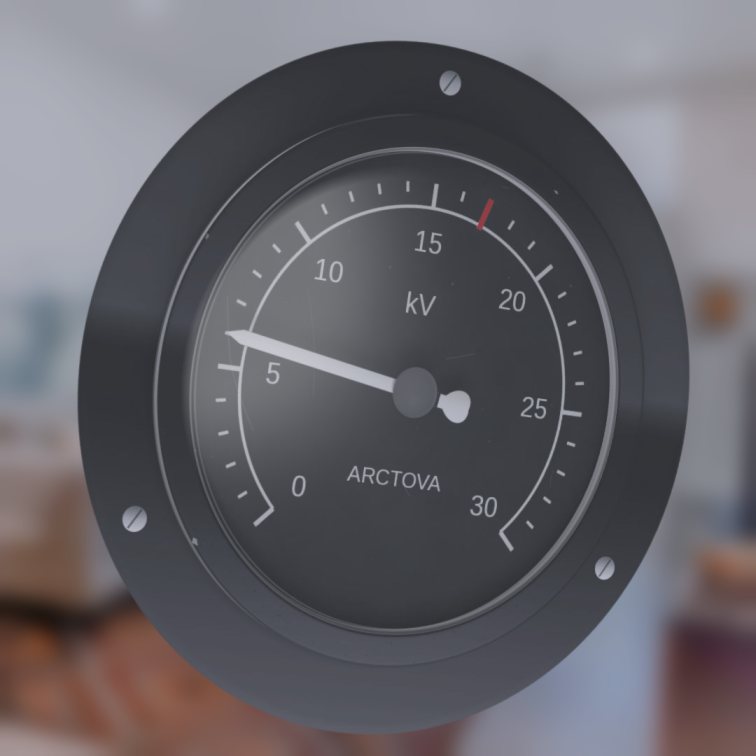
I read 6; kV
